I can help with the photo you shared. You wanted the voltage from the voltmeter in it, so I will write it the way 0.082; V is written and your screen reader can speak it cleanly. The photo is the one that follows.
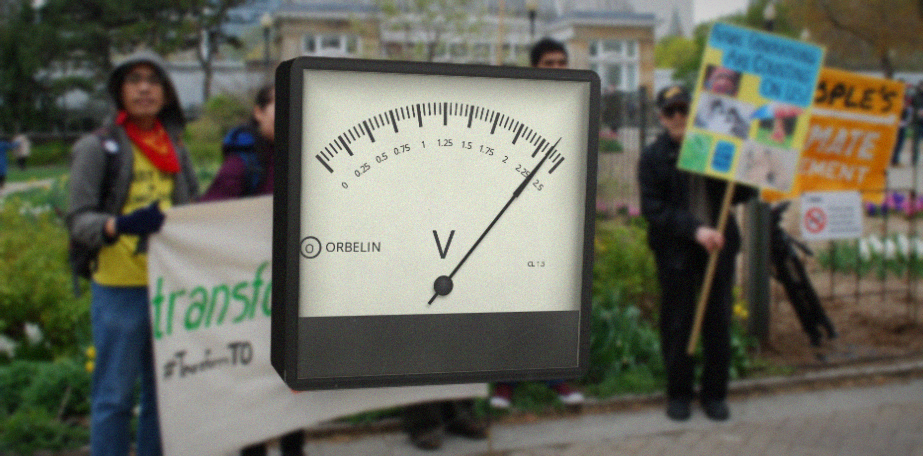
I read 2.35; V
